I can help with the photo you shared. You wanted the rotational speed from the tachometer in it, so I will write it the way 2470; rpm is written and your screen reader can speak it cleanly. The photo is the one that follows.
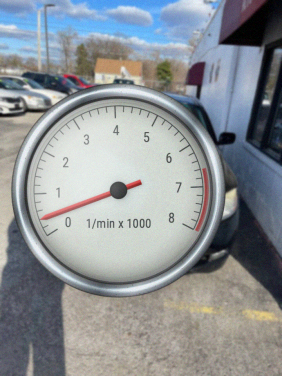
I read 400; rpm
